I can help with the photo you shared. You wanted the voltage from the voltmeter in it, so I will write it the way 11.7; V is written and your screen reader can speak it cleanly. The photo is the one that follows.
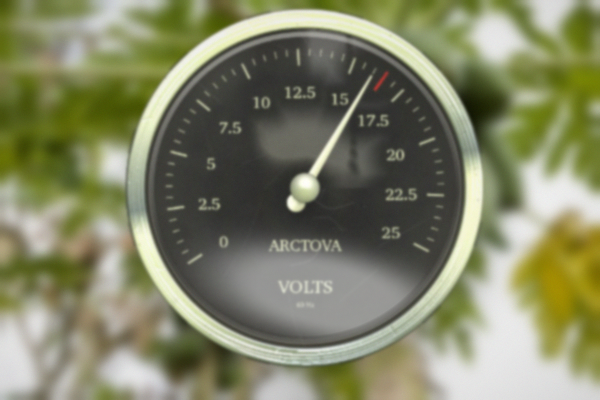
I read 16; V
